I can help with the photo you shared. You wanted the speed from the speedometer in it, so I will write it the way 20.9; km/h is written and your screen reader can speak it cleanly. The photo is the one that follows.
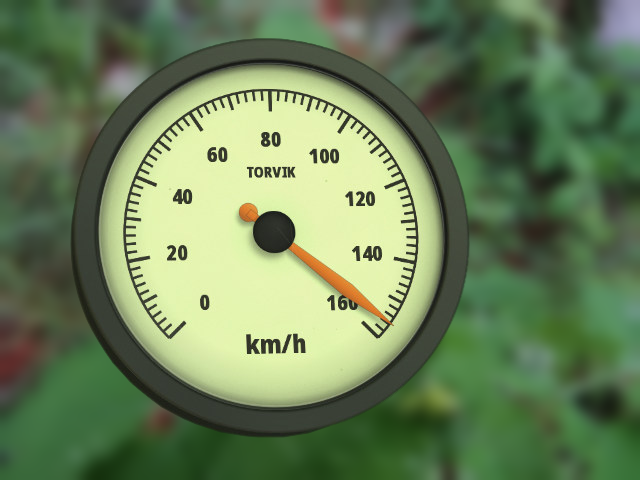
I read 156; km/h
